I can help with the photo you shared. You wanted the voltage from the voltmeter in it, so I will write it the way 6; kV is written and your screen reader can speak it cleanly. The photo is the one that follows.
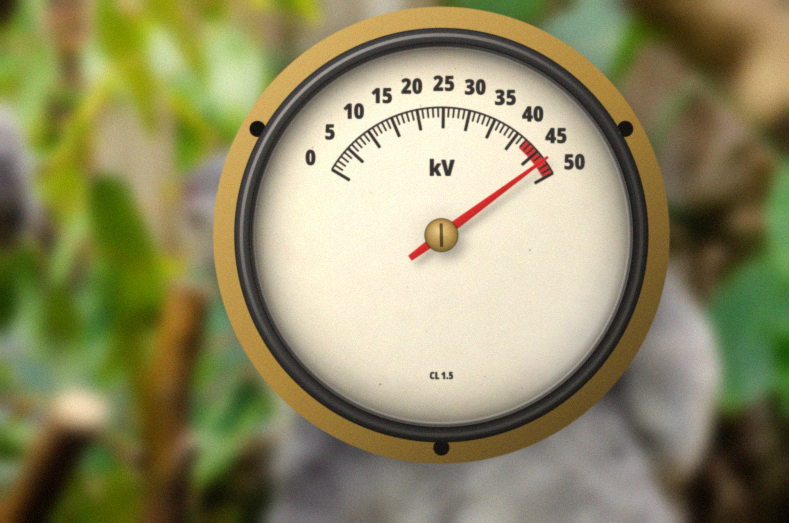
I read 47; kV
